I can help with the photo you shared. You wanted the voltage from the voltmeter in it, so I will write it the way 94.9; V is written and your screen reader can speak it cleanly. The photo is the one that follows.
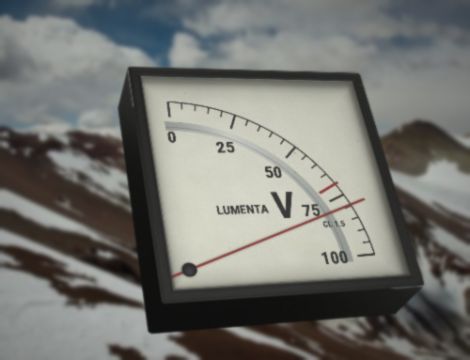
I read 80; V
